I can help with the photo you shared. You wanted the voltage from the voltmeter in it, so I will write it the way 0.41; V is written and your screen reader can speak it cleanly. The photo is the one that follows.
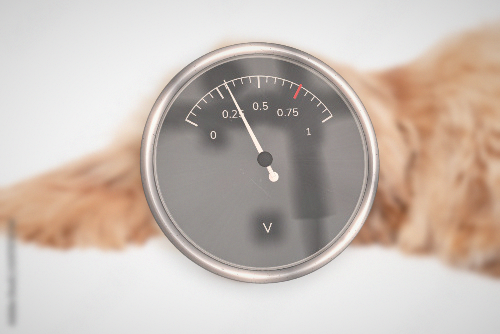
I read 0.3; V
